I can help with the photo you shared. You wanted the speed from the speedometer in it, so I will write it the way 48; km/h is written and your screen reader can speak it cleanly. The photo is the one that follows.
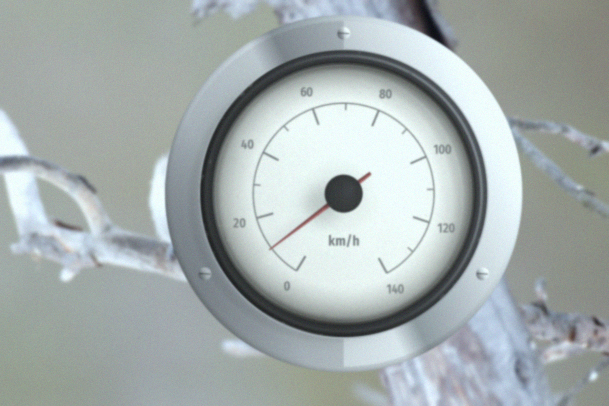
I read 10; km/h
